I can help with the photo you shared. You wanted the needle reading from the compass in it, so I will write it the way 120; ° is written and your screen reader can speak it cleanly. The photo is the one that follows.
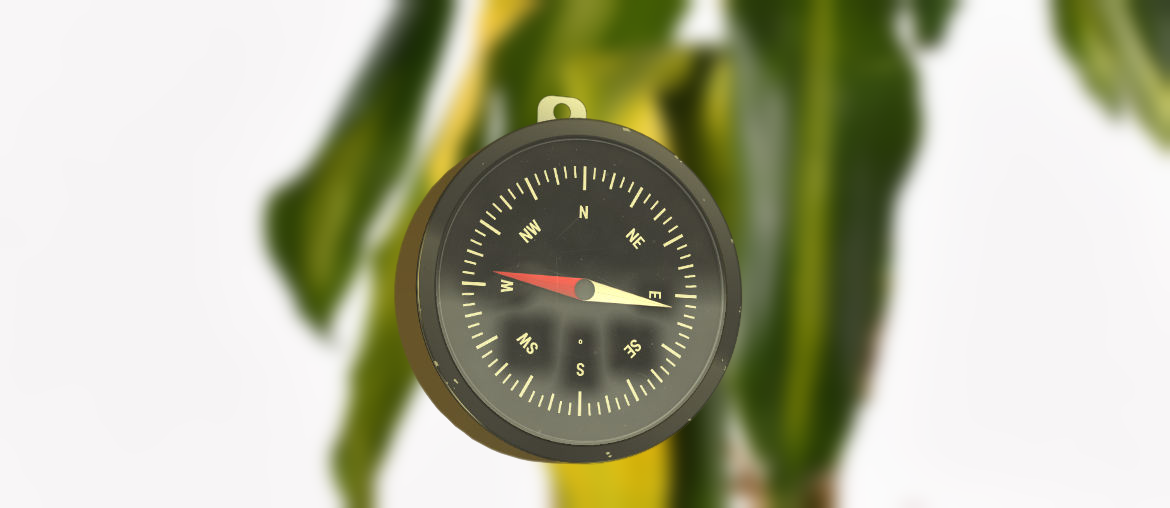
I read 277.5; °
